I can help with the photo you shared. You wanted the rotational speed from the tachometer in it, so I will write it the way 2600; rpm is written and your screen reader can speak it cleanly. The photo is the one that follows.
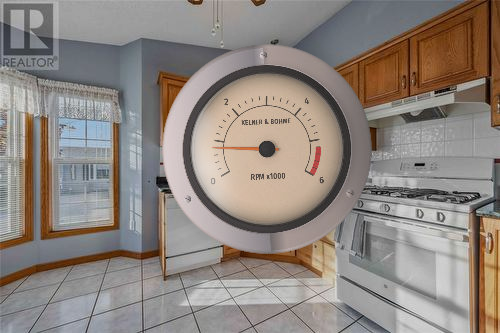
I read 800; rpm
